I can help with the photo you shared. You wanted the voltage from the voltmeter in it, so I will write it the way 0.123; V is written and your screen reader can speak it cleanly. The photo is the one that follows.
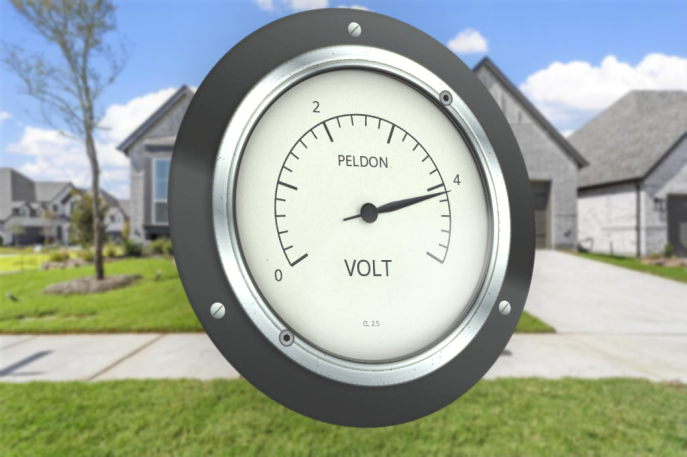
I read 4.1; V
